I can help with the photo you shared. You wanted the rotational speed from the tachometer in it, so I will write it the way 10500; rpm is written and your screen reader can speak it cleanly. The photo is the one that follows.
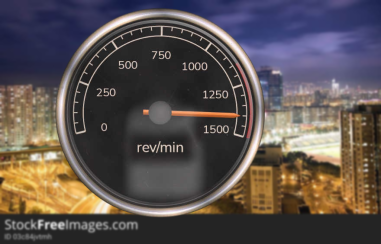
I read 1400; rpm
